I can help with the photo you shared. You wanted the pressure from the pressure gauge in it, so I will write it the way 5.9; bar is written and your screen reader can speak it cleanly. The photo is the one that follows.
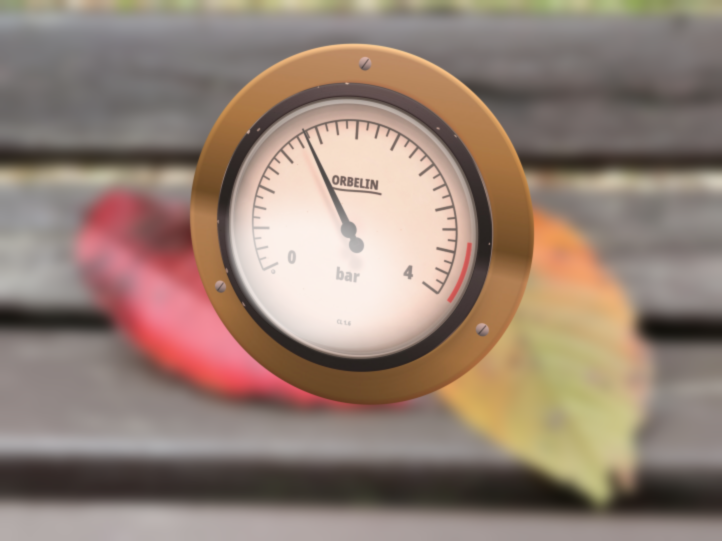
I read 1.5; bar
